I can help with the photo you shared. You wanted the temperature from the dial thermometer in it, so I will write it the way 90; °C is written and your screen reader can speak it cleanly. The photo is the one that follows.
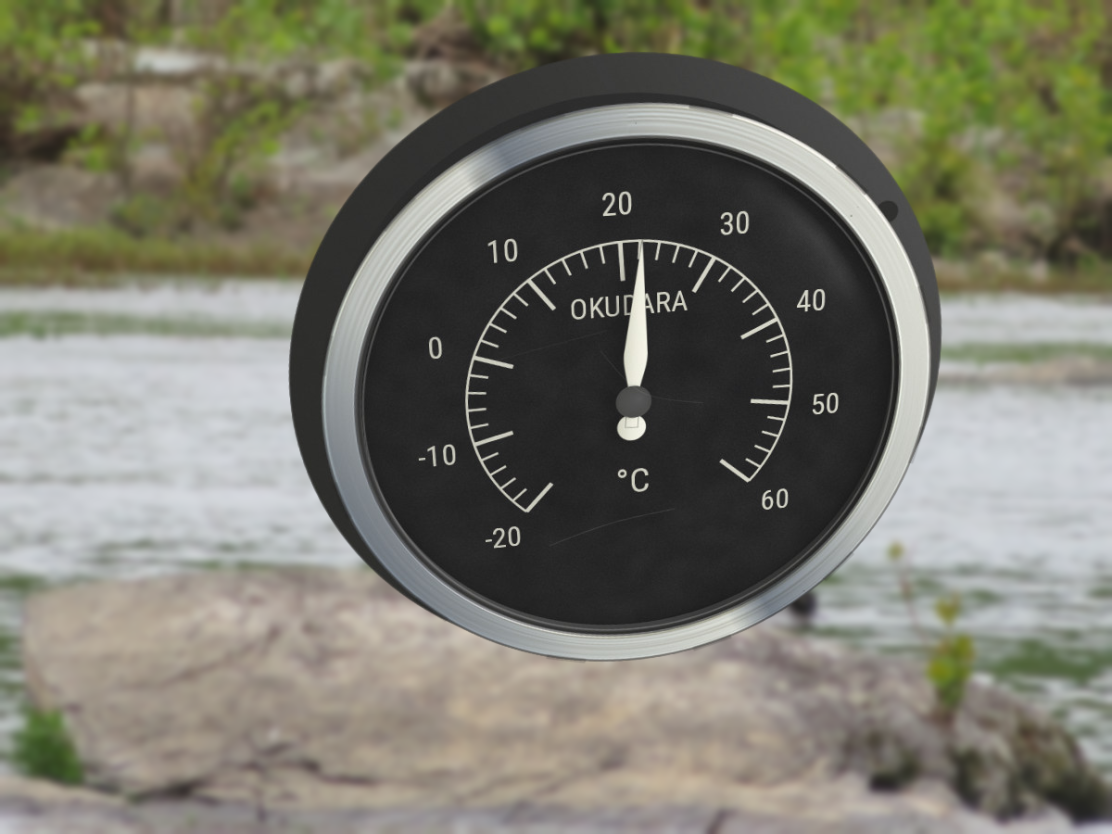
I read 22; °C
